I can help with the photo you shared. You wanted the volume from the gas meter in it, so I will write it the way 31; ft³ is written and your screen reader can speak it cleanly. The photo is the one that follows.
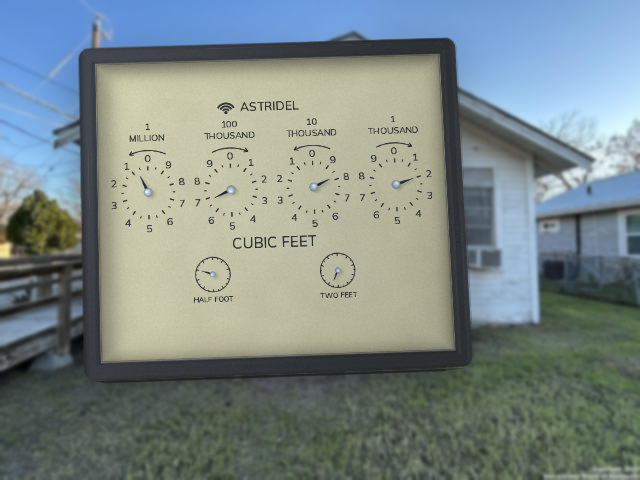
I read 68200; ft³
